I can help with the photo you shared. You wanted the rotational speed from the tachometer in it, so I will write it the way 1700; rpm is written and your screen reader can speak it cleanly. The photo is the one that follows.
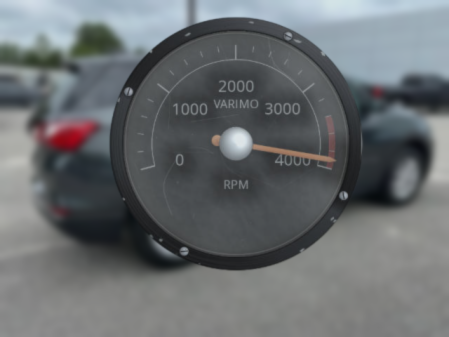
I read 3900; rpm
